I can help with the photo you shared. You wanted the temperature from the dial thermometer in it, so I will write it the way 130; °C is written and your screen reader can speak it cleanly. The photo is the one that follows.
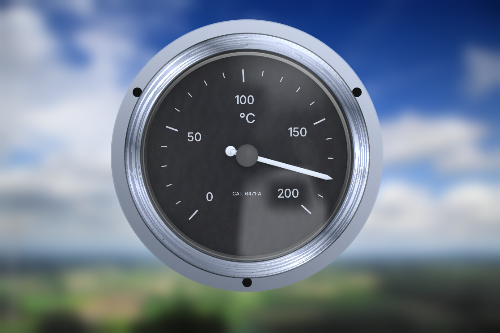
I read 180; °C
